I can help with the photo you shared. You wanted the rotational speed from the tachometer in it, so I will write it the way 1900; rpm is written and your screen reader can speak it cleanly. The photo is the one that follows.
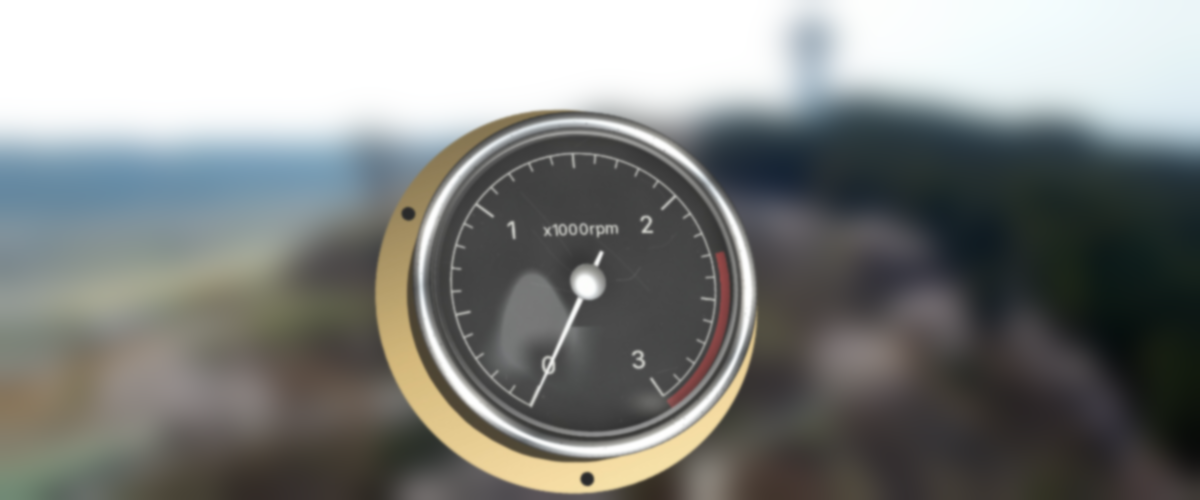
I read 0; rpm
